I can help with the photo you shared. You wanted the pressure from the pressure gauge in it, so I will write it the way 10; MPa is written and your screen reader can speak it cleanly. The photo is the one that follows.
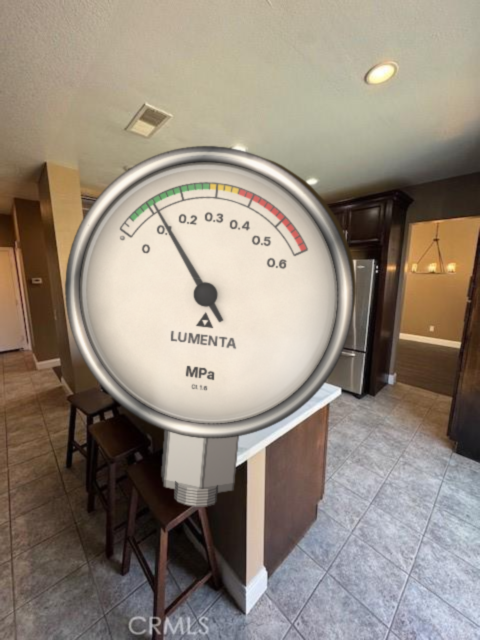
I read 0.12; MPa
